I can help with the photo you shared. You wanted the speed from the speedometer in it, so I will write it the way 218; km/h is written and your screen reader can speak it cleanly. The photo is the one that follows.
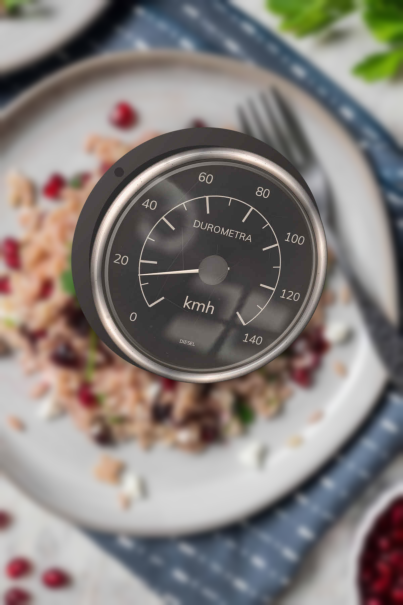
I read 15; km/h
